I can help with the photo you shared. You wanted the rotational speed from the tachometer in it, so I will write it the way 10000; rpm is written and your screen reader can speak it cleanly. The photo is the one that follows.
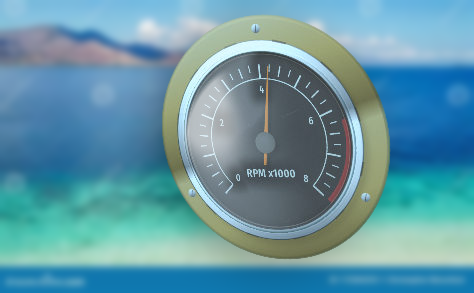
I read 4250; rpm
